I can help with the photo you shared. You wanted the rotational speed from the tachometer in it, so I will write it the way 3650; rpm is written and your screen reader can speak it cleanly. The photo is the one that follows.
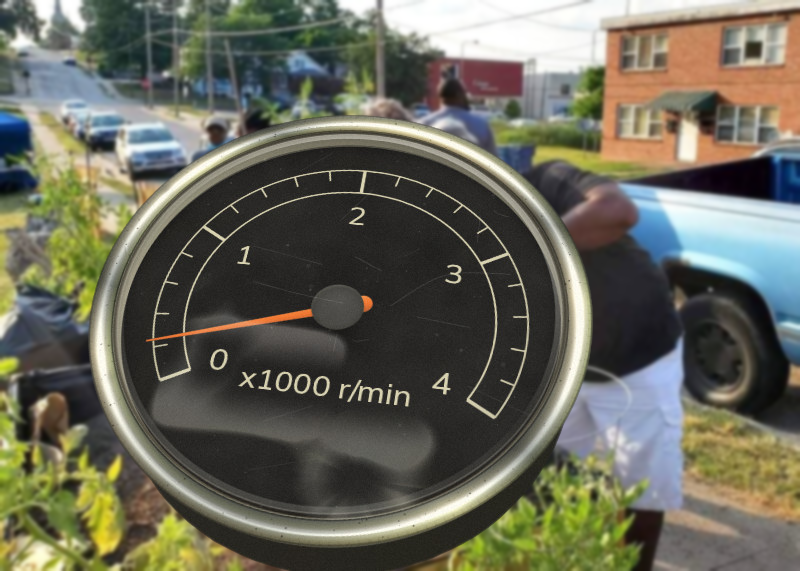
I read 200; rpm
